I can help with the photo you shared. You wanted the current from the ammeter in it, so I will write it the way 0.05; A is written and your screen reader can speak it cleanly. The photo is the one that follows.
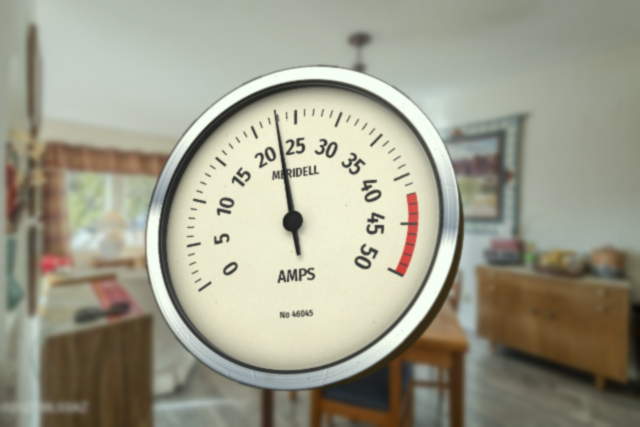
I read 23; A
